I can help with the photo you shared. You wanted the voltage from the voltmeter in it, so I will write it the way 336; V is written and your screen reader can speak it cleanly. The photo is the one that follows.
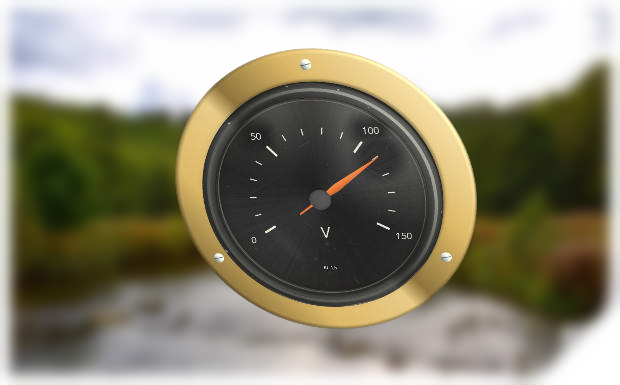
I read 110; V
